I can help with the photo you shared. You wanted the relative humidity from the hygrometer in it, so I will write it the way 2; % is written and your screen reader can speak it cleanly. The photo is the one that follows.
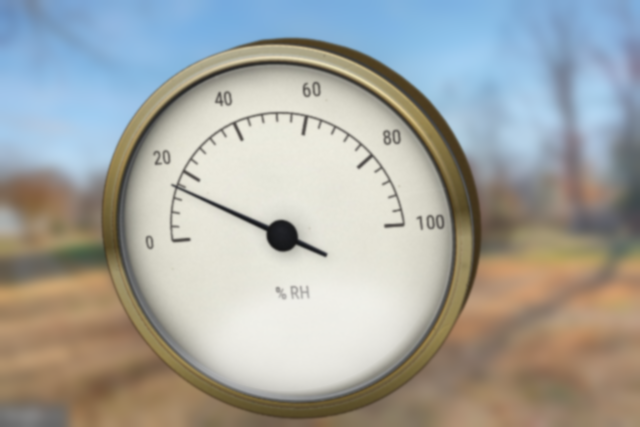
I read 16; %
